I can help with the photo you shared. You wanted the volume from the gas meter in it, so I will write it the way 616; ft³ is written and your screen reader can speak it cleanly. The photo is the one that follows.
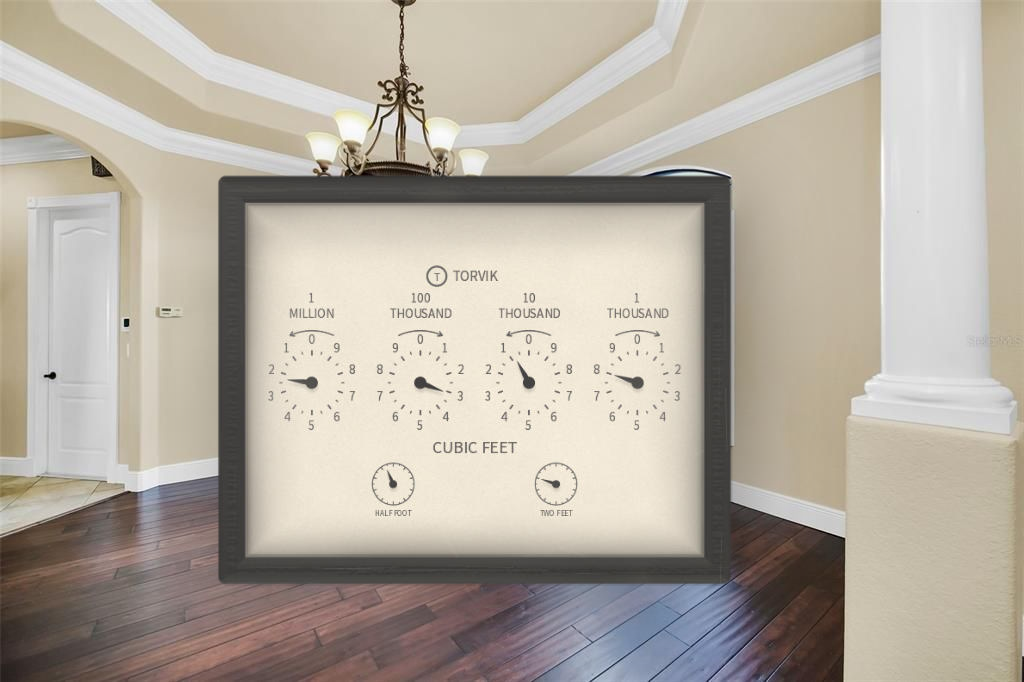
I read 230800; ft³
